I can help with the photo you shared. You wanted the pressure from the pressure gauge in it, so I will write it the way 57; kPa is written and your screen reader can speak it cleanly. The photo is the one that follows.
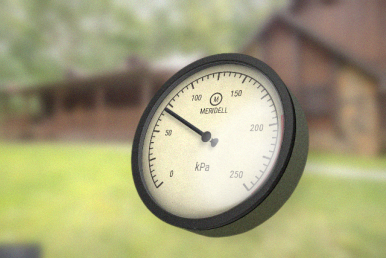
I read 70; kPa
